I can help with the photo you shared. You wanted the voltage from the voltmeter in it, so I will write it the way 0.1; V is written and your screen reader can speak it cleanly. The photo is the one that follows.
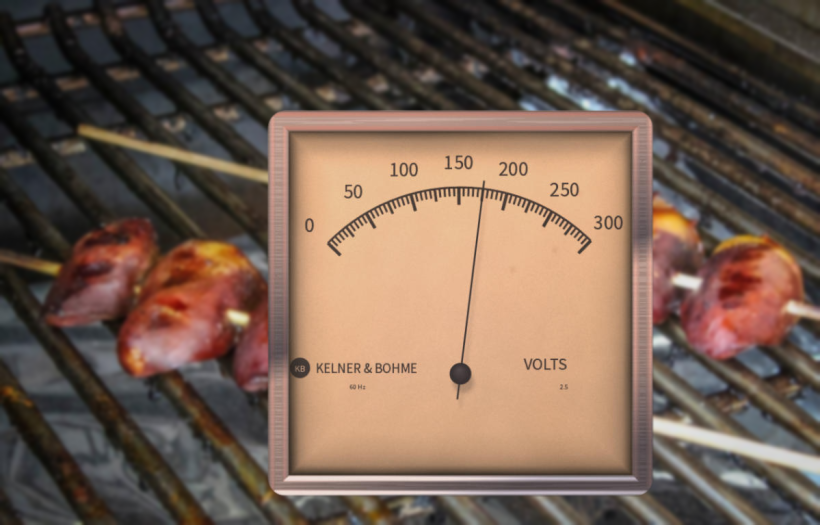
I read 175; V
